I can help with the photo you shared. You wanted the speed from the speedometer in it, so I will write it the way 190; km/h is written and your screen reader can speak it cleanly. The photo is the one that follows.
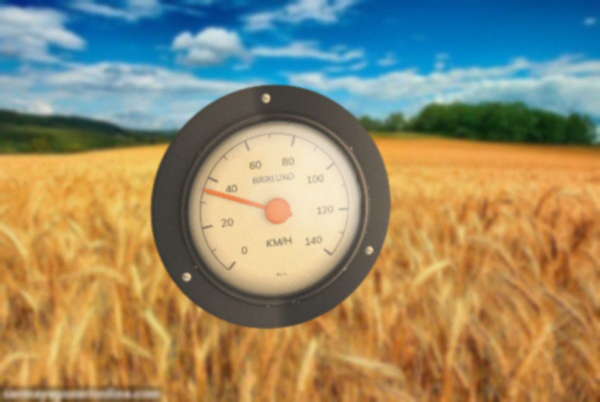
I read 35; km/h
